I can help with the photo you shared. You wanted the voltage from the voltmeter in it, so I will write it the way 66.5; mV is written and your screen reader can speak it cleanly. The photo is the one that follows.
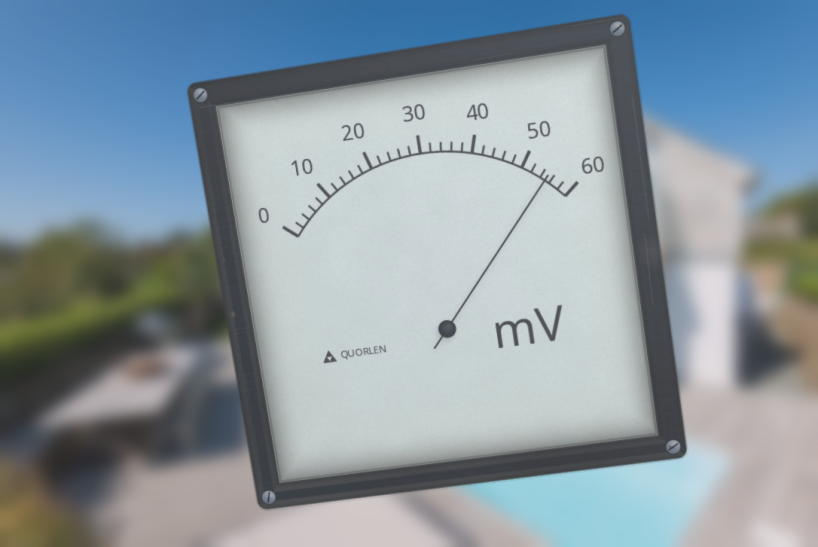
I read 55; mV
